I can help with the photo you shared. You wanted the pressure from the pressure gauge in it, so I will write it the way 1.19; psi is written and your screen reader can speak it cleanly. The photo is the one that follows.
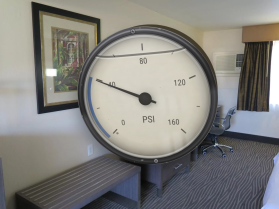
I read 40; psi
